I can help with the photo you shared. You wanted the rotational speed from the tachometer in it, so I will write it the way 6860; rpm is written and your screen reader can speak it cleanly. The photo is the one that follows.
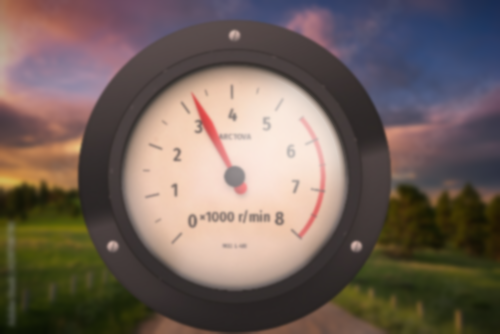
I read 3250; rpm
